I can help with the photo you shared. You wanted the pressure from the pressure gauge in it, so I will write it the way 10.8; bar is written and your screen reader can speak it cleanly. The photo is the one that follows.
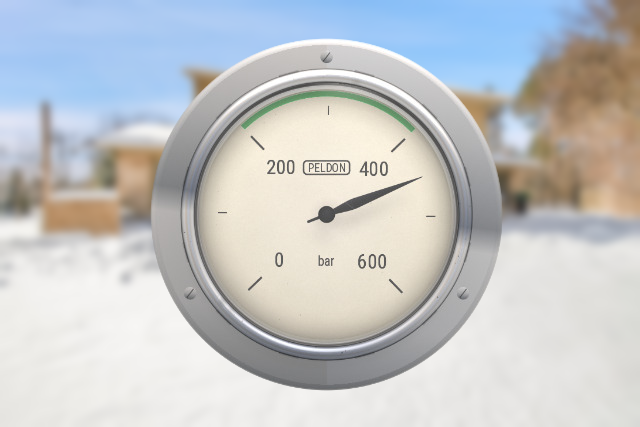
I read 450; bar
